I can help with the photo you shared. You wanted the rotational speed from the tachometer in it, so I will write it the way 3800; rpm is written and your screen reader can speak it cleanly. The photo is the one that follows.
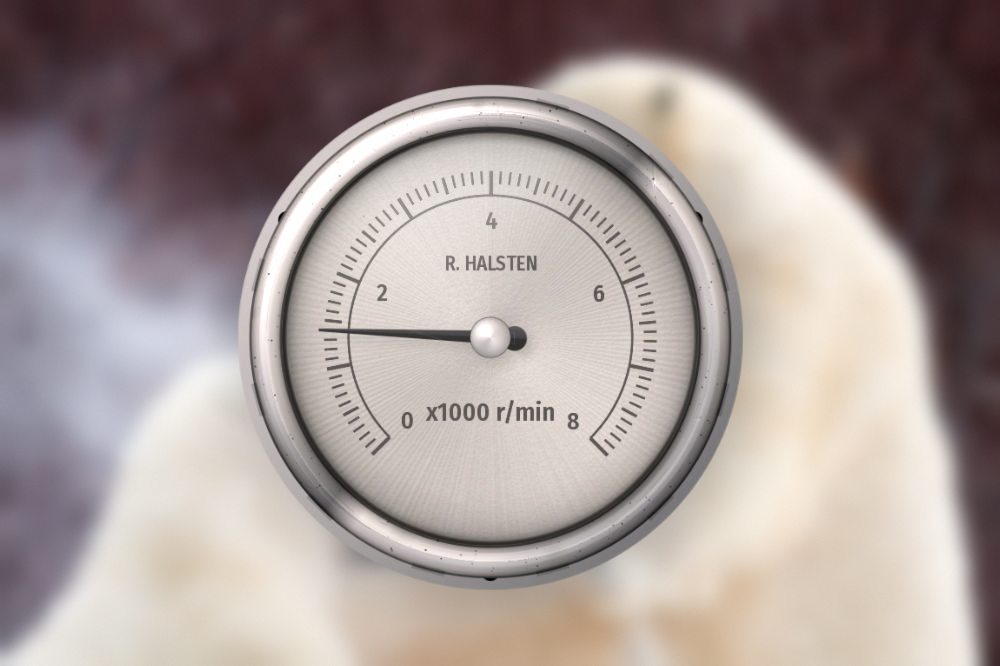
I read 1400; rpm
